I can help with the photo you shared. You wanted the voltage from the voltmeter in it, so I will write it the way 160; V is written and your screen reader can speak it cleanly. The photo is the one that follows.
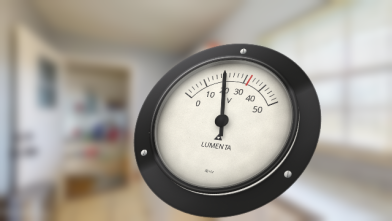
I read 20; V
